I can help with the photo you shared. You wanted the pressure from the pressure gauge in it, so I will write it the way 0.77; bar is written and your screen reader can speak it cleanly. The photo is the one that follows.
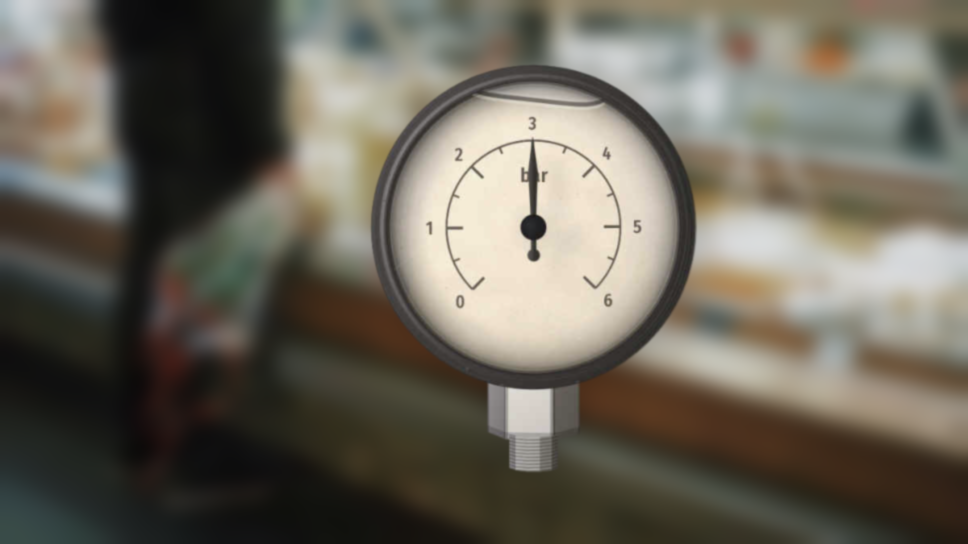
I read 3; bar
